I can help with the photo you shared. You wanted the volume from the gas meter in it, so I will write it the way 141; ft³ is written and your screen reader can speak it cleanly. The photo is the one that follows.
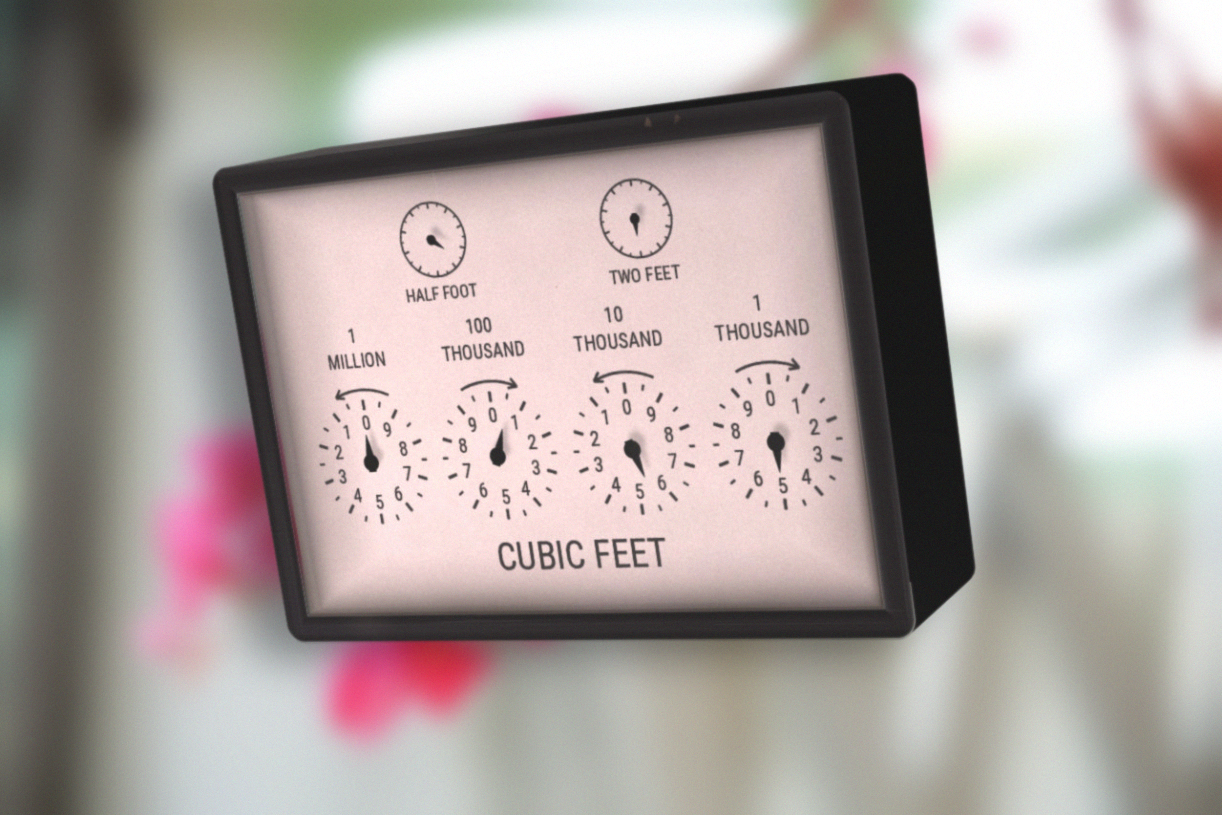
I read 5500; ft³
